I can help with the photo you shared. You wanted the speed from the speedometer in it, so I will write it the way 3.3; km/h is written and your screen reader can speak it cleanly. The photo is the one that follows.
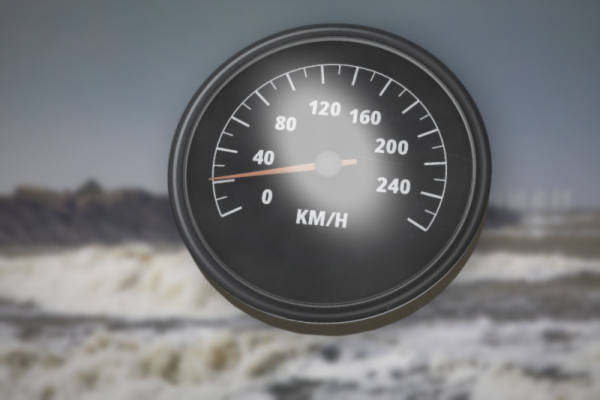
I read 20; km/h
